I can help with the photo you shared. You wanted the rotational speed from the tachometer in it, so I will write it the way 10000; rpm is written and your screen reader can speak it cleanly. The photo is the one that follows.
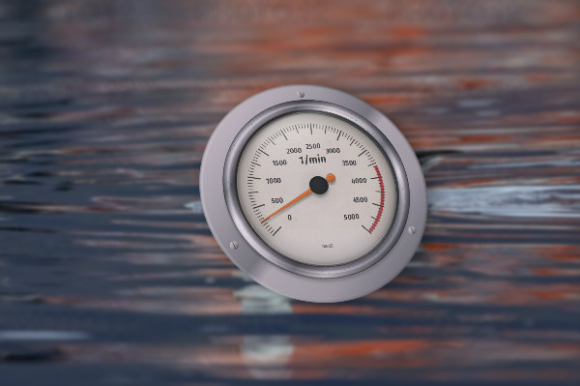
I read 250; rpm
